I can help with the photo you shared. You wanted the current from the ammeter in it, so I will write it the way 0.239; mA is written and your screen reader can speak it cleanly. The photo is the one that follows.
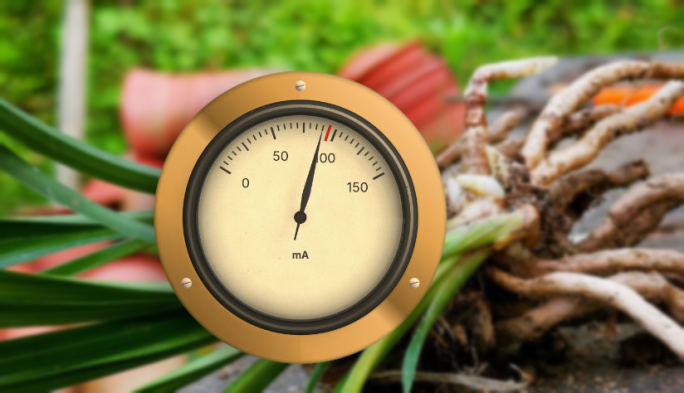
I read 90; mA
